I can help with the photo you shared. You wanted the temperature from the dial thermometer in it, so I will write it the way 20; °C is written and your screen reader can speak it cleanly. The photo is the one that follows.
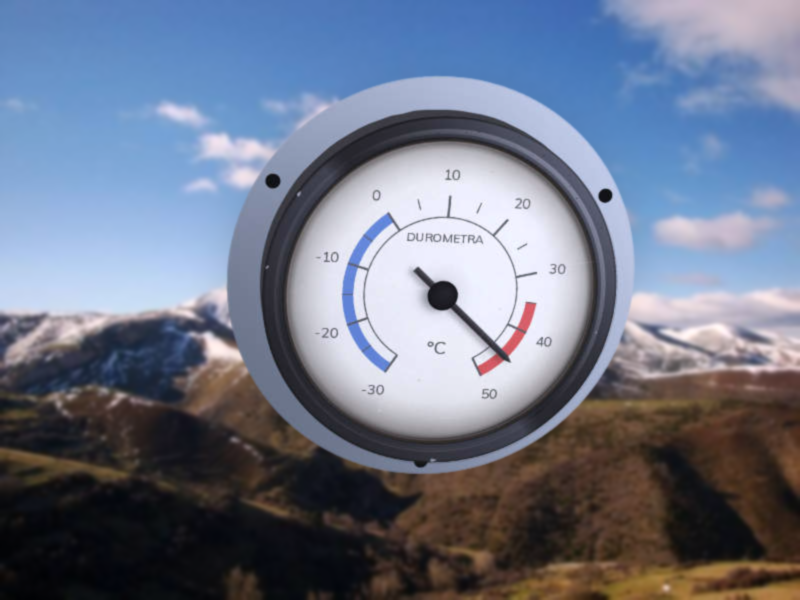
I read 45; °C
